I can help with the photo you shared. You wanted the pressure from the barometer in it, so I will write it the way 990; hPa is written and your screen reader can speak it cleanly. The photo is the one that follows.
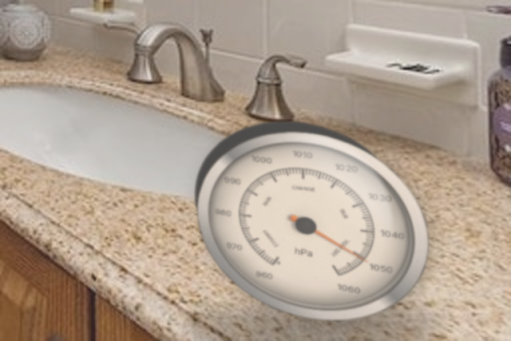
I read 1050; hPa
